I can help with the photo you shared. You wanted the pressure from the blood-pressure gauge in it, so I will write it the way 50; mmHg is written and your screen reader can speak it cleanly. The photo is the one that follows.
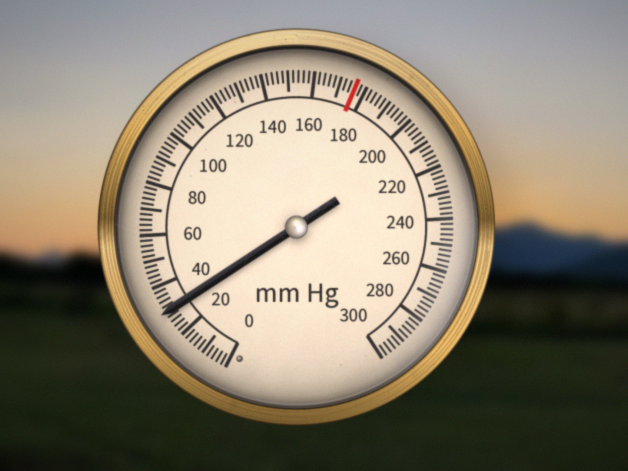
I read 30; mmHg
